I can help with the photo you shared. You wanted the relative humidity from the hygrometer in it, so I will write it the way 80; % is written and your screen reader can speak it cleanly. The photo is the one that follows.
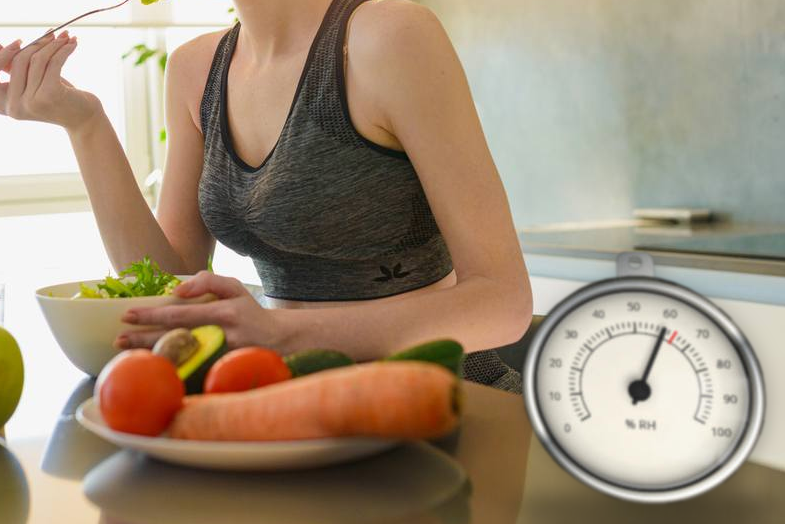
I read 60; %
